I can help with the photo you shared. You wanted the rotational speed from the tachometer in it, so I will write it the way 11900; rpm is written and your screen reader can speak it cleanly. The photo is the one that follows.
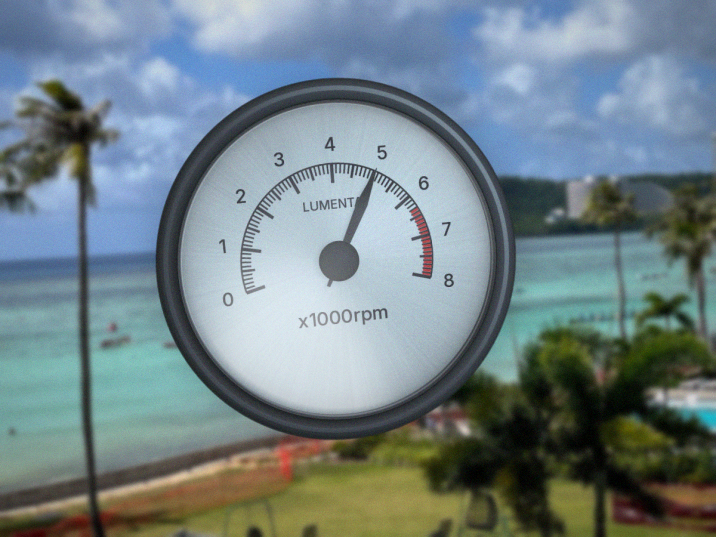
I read 5000; rpm
